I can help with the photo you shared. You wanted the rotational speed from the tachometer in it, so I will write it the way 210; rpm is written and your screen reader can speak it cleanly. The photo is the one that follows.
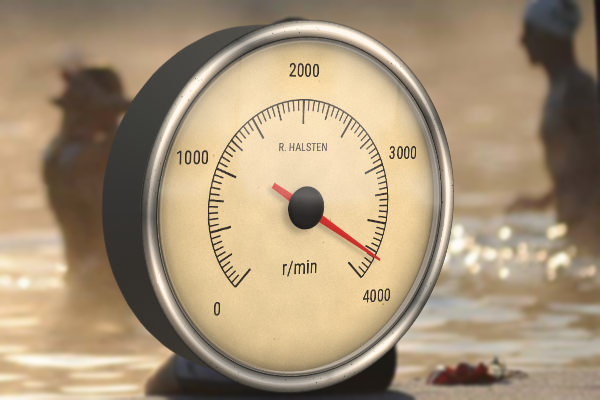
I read 3800; rpm
